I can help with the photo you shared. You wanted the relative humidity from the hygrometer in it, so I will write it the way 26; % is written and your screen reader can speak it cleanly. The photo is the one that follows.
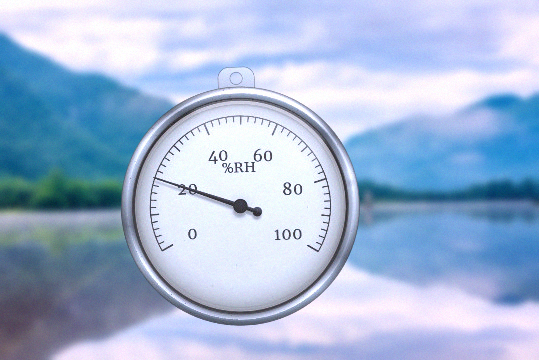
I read 20; %
